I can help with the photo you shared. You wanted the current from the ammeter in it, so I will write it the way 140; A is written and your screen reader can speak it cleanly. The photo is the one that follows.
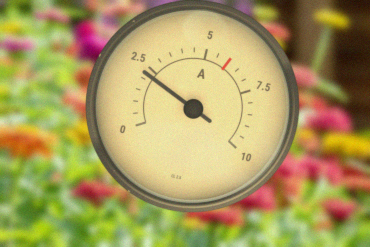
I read 2.25; A
